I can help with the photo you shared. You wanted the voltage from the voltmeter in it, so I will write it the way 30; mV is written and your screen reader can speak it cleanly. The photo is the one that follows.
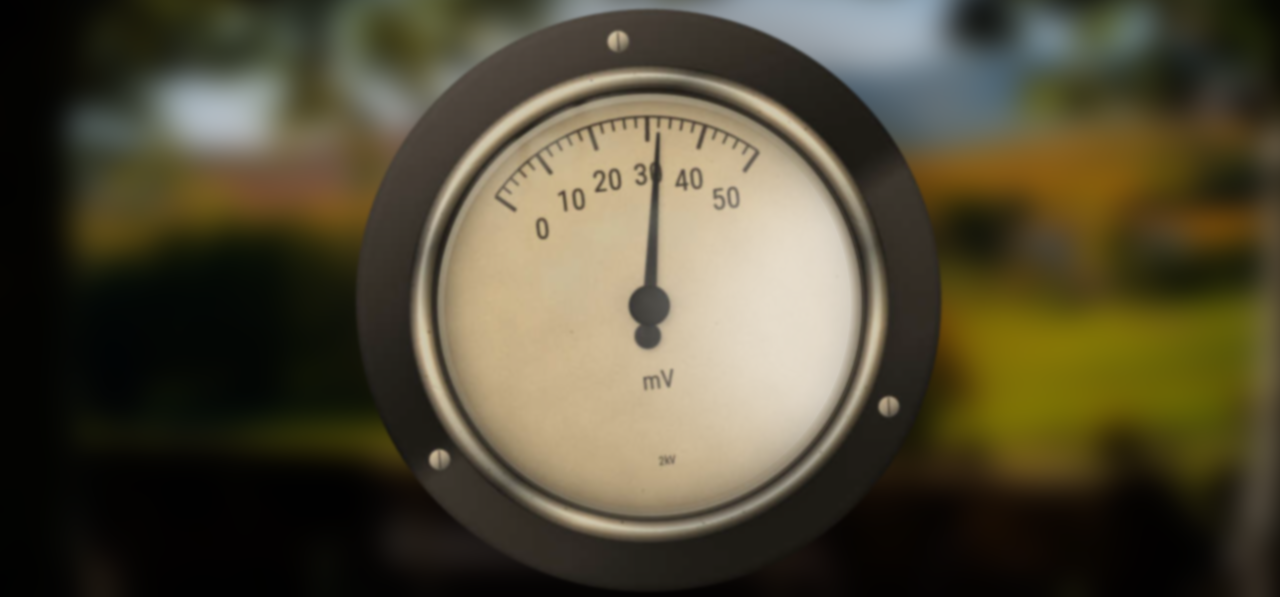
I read 32; mV
